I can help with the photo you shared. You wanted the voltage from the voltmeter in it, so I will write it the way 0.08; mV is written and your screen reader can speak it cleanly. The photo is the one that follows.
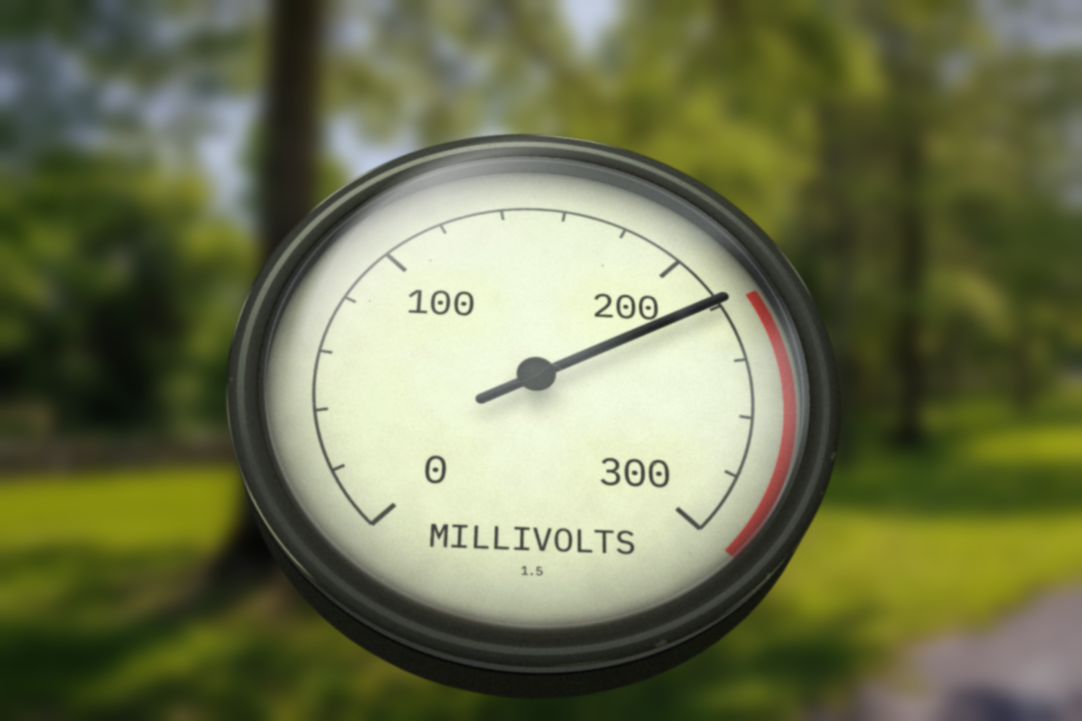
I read 220; mV
